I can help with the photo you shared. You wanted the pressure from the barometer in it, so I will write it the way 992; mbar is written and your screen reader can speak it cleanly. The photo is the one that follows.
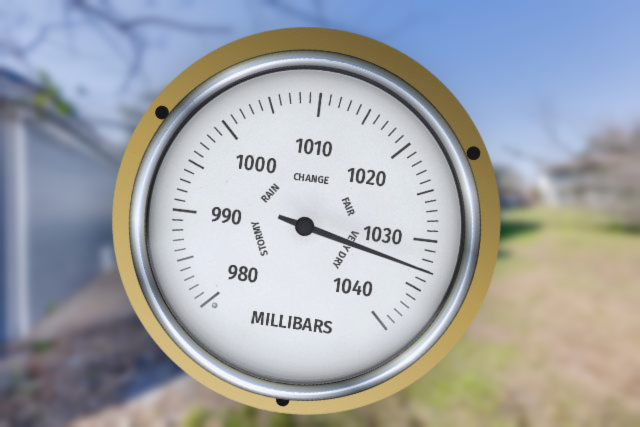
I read 1033; mbar
